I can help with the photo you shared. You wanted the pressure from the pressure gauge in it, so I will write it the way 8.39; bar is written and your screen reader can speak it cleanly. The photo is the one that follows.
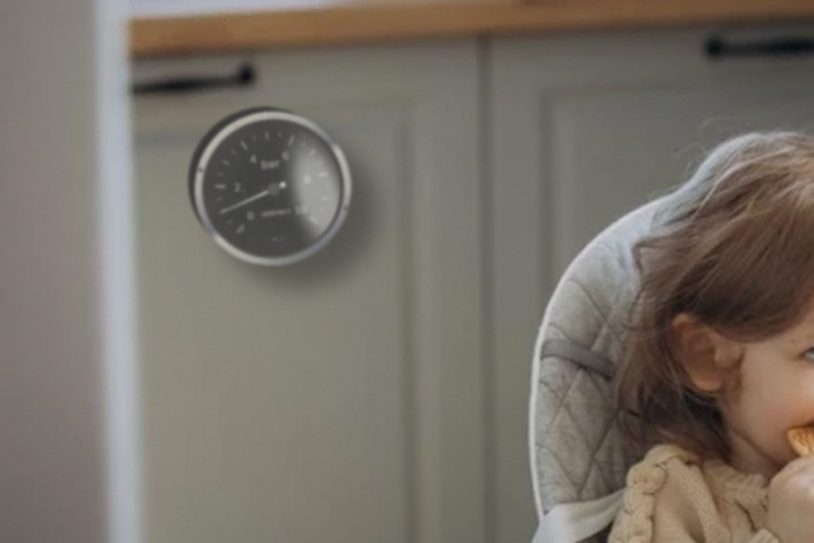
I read 1; bar
